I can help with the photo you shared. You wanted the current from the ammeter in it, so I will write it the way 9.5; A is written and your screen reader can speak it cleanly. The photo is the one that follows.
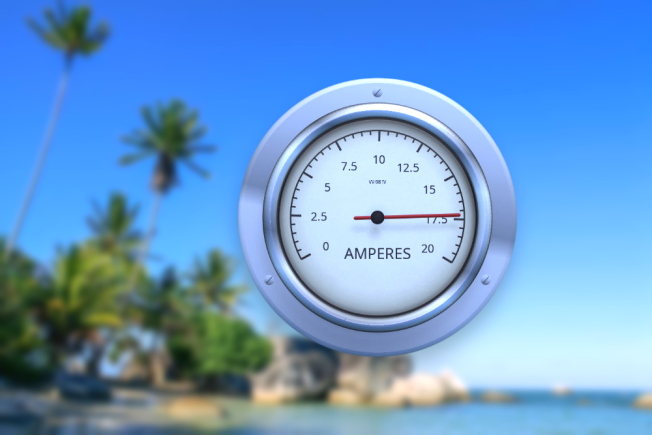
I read 17.25; A
